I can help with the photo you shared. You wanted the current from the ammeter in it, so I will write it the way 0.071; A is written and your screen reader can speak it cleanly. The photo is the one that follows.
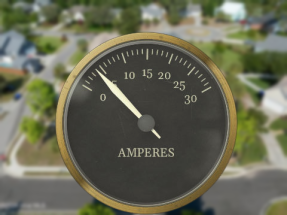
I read 4; A
